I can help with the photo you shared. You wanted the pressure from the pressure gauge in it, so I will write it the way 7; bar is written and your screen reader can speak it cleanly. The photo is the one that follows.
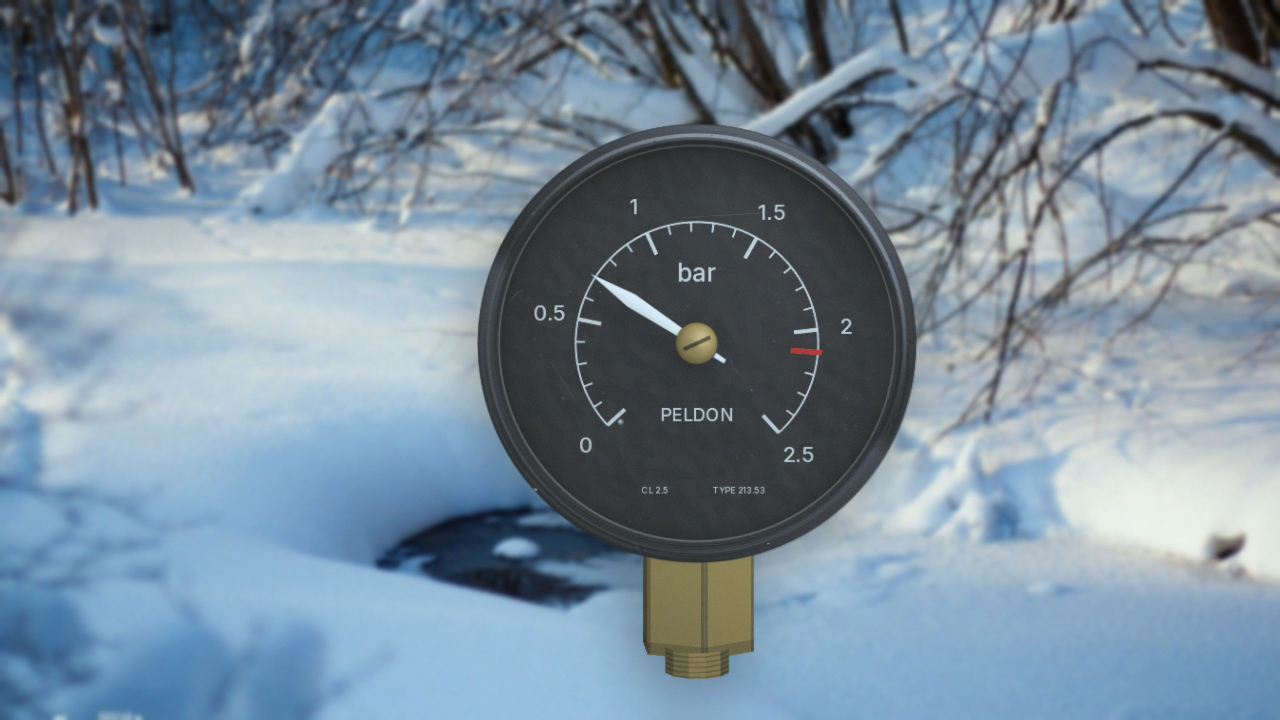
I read 0.7; bar
